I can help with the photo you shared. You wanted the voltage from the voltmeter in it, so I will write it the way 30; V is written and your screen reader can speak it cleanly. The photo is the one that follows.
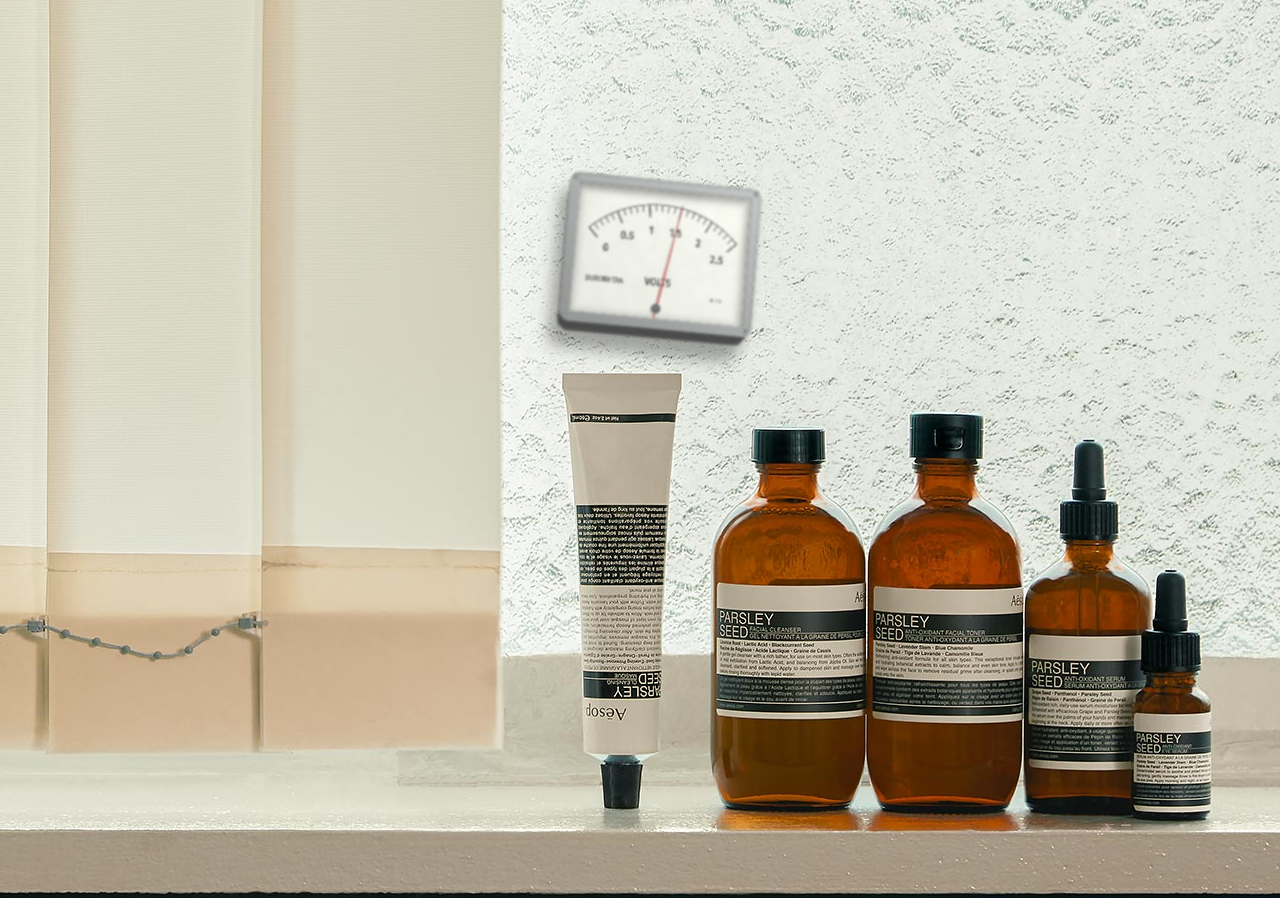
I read 1.5; V
